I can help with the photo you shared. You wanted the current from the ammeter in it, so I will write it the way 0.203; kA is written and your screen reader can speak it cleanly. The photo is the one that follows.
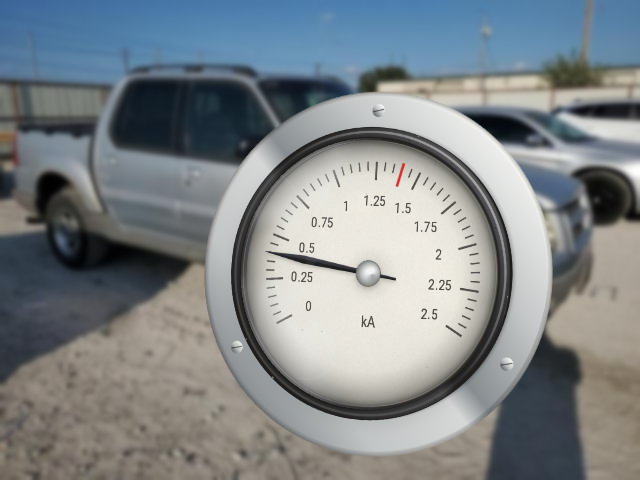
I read 0.4; kA
